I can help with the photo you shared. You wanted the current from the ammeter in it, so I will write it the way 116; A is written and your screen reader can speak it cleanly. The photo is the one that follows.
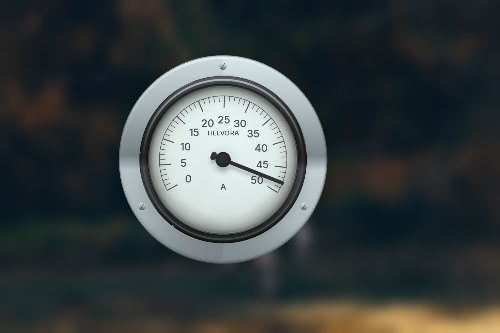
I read 48; A
